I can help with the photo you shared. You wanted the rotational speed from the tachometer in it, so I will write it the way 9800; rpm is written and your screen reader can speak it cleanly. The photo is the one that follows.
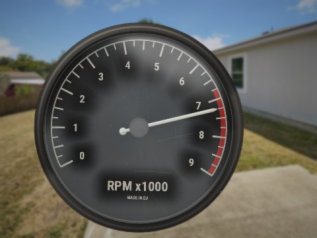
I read 7250; rpm
